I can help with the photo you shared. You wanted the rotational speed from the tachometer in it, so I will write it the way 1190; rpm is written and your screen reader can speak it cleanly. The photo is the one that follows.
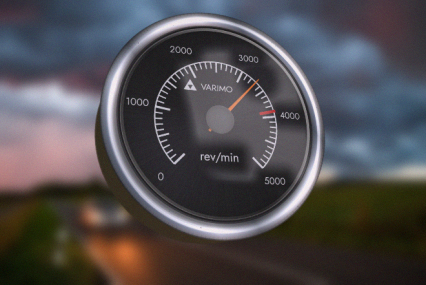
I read 3300; rpm
